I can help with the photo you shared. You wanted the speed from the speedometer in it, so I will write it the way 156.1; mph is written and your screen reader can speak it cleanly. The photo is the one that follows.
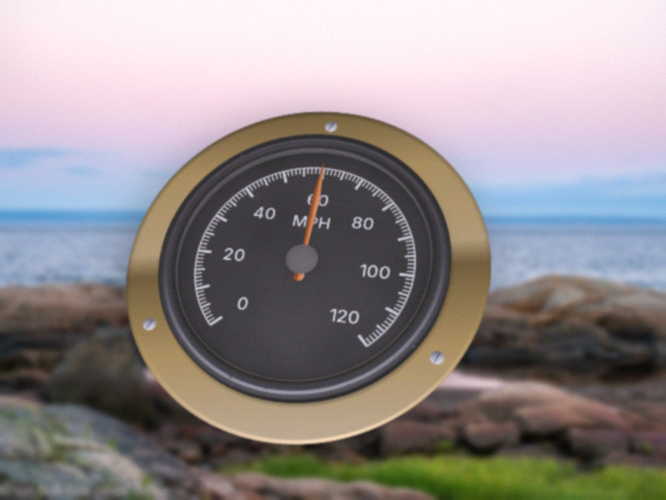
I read 60; mph
